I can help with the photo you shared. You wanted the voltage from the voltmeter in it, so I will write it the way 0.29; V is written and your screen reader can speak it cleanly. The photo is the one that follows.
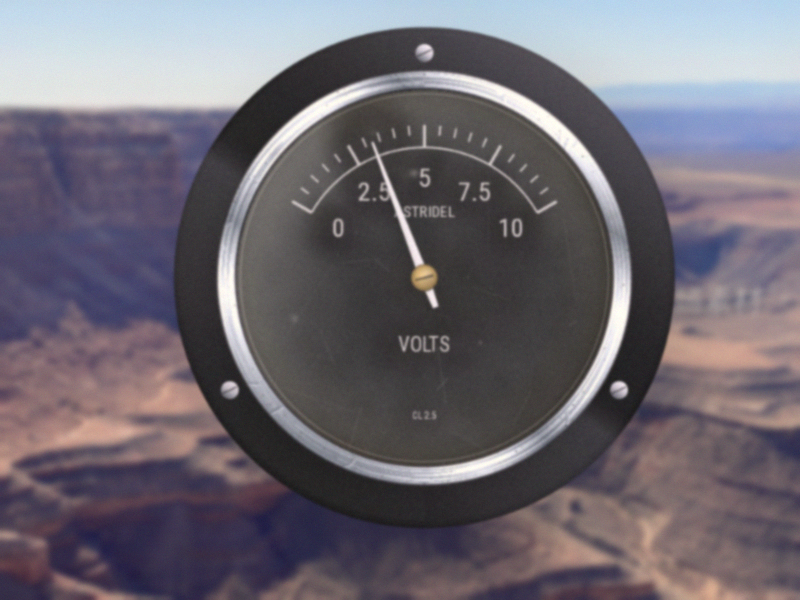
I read 3.25; V
